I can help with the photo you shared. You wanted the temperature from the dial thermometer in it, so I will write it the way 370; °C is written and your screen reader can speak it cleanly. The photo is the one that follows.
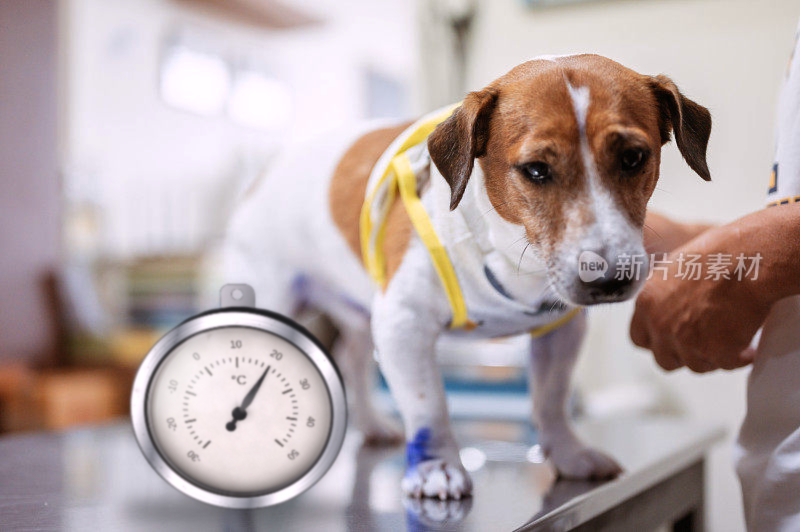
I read 20; °C
